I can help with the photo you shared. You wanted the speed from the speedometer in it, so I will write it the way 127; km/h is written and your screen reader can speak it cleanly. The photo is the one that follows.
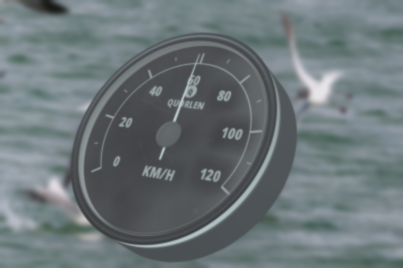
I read 60; km/h
